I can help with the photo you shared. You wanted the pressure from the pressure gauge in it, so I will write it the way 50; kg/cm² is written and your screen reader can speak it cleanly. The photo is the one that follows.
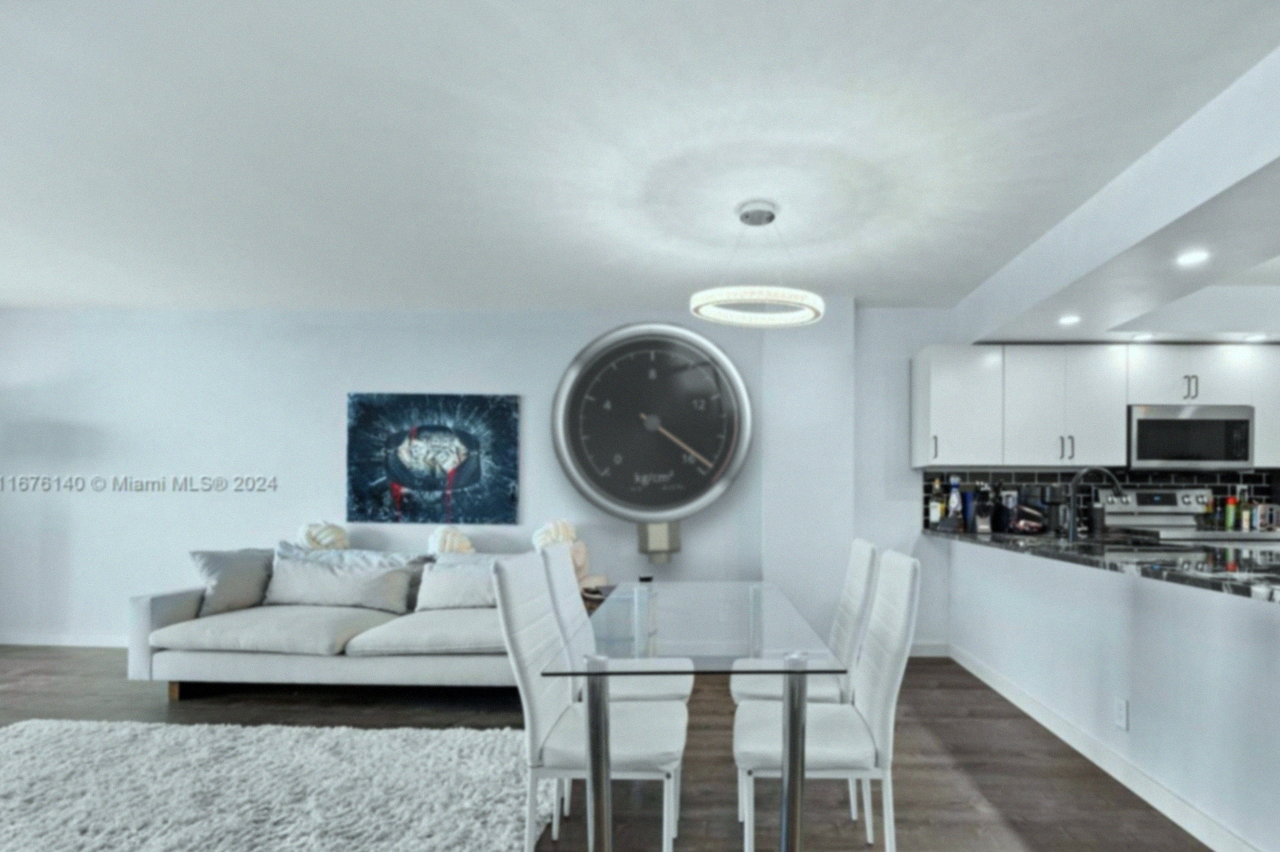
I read 15.5; kg/cm²
